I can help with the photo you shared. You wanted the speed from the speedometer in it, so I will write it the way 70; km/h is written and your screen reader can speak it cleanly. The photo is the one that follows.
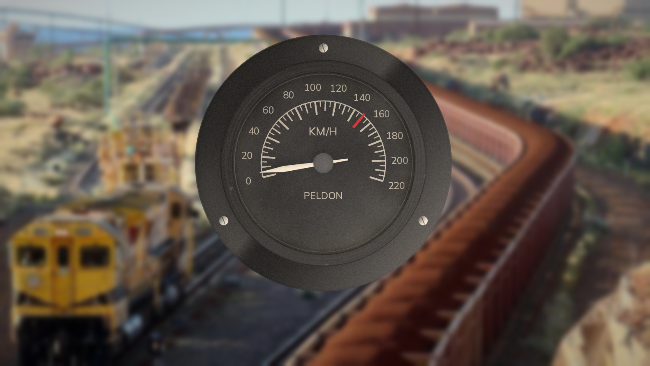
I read 5; km/h
